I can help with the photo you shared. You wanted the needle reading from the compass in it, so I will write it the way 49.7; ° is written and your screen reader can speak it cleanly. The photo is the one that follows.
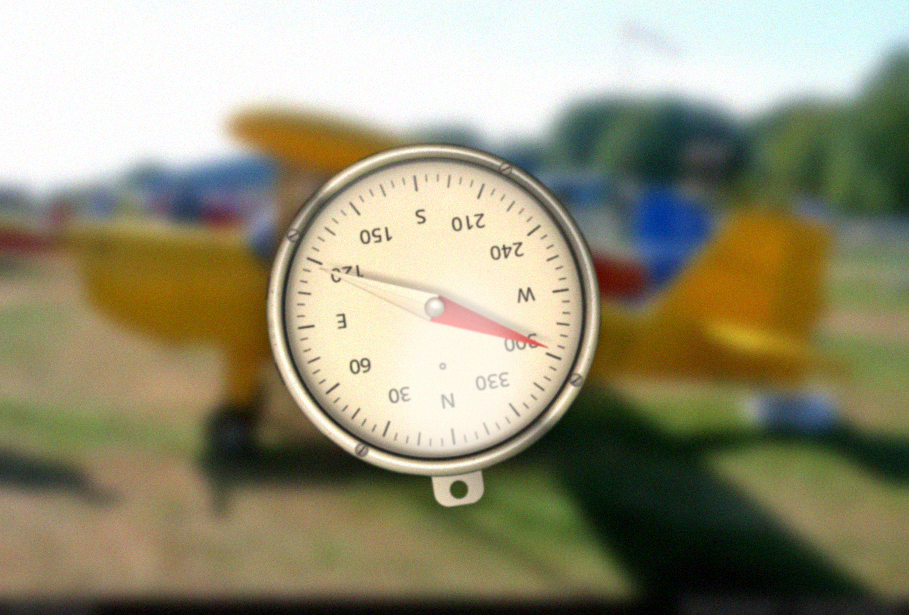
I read 297.5; °
